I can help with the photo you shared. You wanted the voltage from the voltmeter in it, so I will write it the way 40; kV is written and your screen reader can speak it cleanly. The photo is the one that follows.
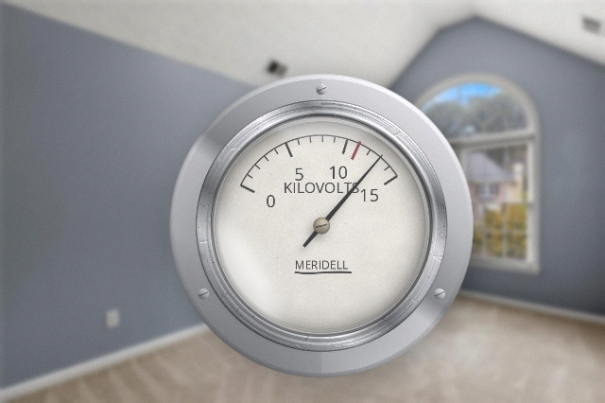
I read 13; kV
